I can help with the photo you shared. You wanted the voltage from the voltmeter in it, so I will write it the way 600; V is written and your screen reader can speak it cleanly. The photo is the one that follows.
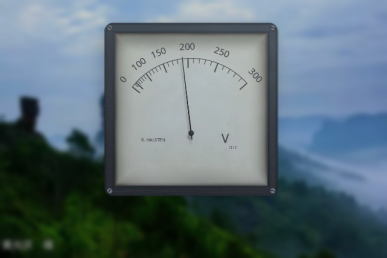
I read 190; V
